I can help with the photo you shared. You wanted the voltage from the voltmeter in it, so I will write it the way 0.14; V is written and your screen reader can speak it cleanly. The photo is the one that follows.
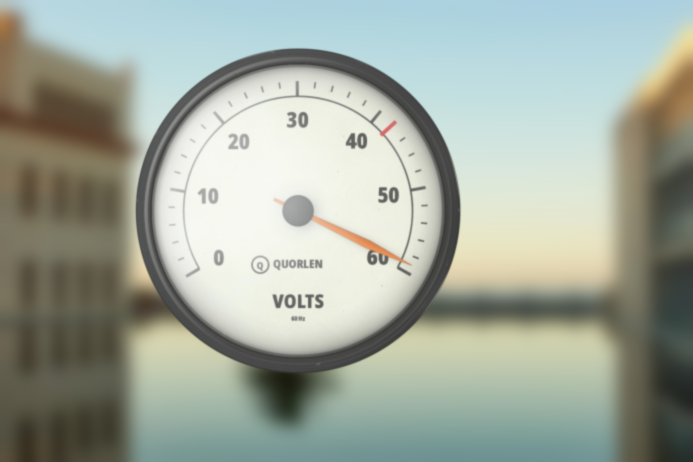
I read 59; V
